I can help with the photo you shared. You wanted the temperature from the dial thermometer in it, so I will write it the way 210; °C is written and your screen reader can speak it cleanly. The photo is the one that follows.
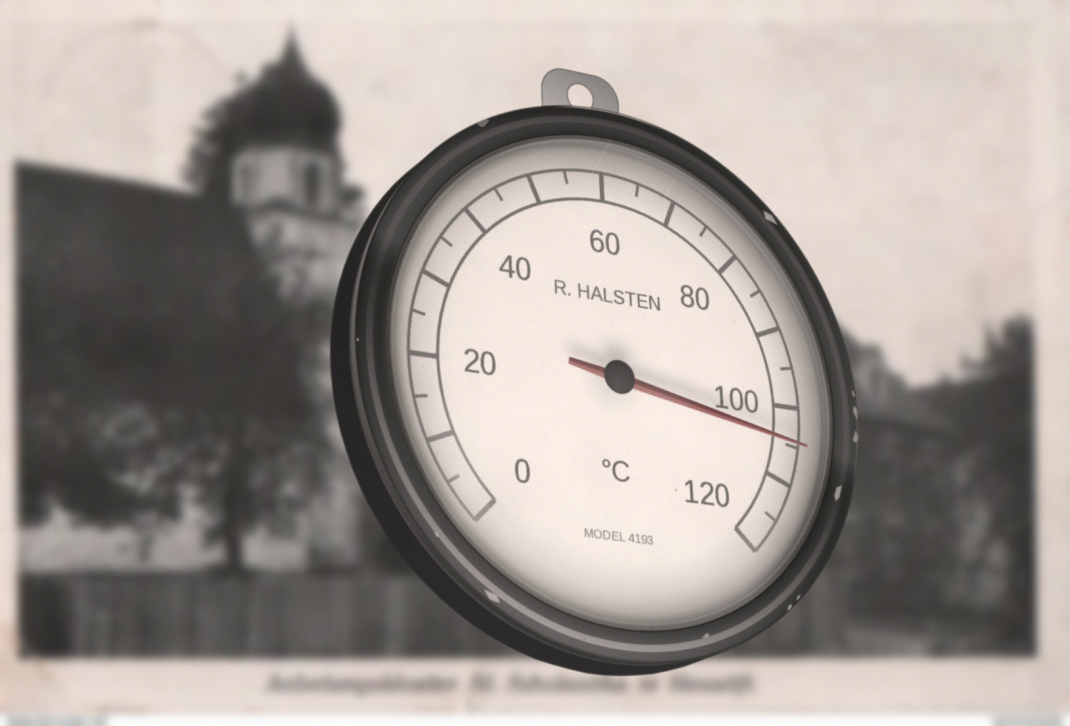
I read 105; °C
